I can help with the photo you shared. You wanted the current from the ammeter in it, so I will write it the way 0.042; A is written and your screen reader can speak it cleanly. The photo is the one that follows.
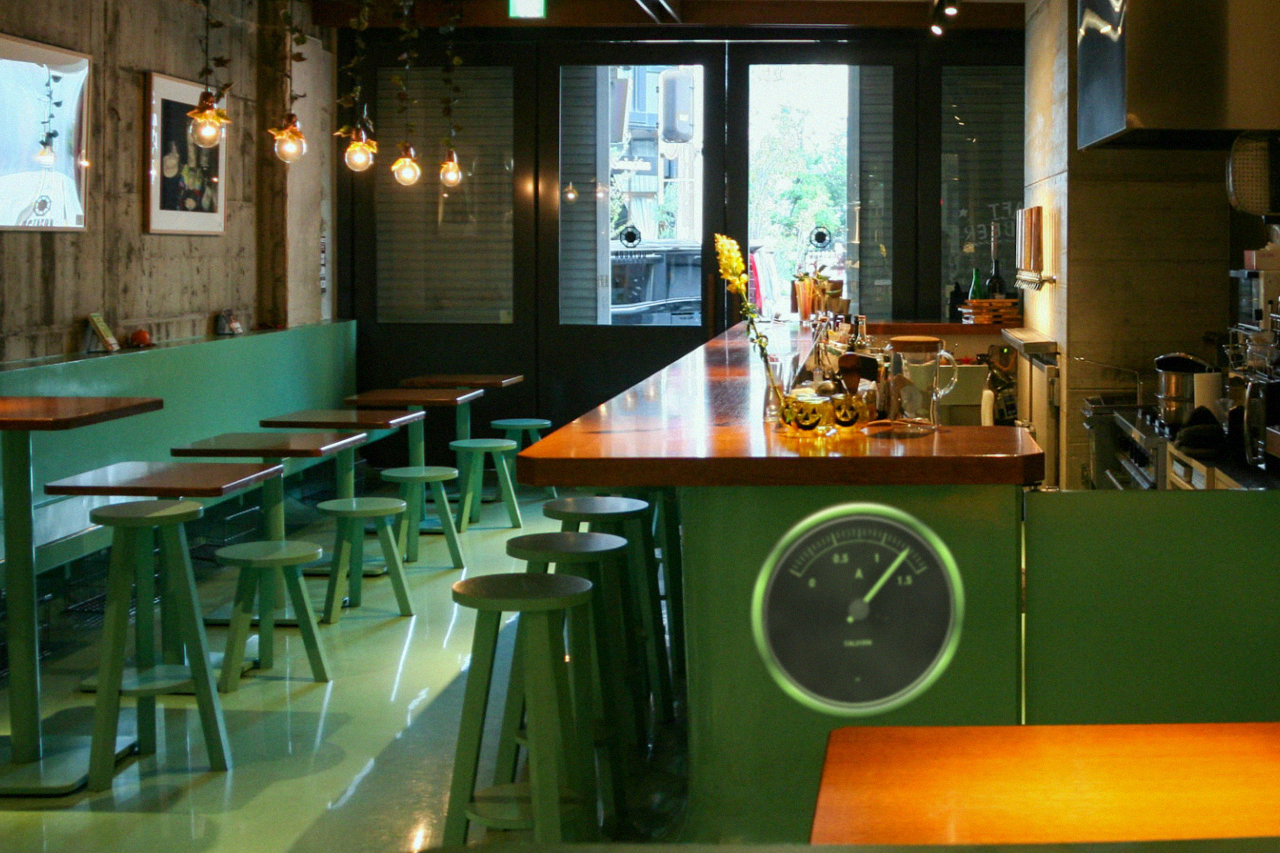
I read 1.25; A
